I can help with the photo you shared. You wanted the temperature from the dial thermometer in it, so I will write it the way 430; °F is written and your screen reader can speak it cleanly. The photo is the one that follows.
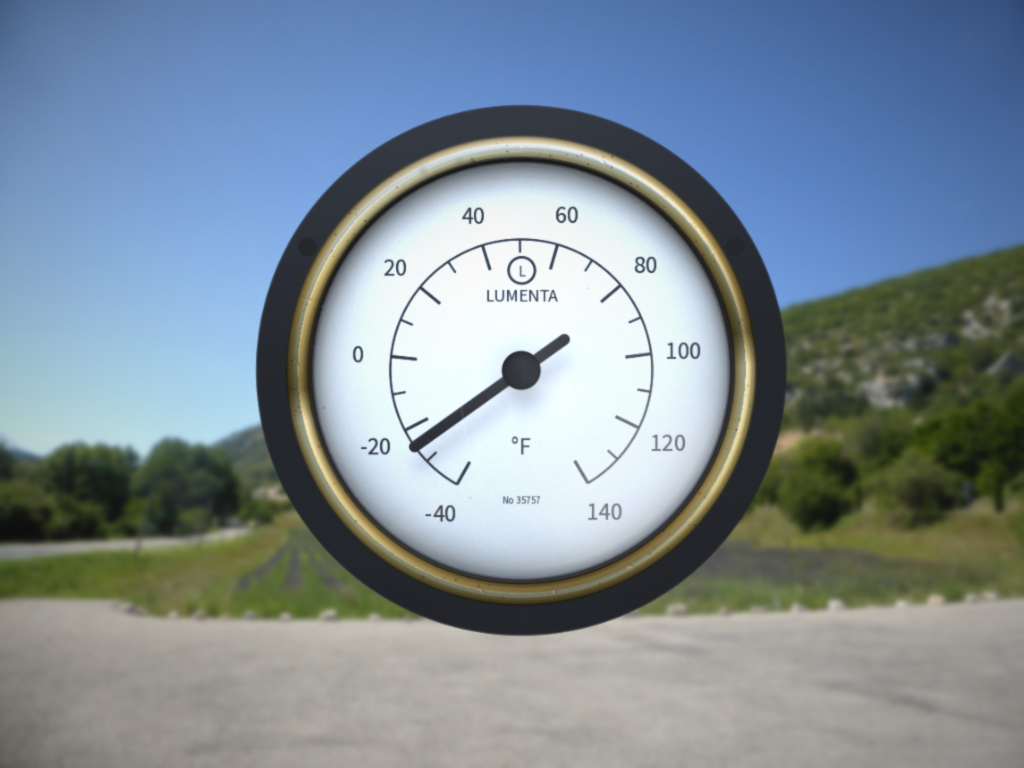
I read -25; °F
